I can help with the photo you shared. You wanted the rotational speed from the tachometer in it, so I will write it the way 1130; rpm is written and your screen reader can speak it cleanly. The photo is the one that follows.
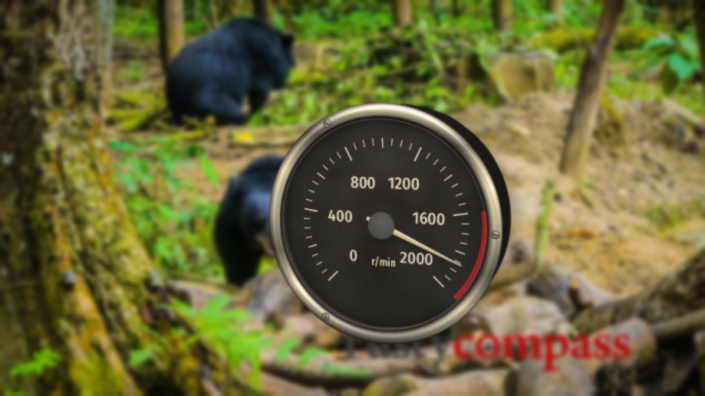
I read 1850; rpm
